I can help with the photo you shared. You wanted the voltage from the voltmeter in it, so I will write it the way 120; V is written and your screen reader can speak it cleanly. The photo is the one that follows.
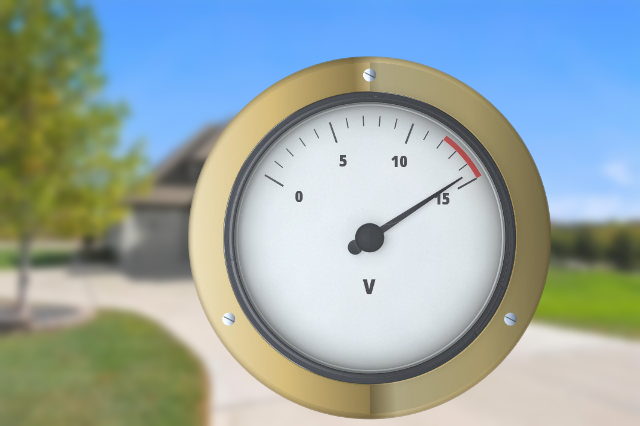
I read 14.5; V
